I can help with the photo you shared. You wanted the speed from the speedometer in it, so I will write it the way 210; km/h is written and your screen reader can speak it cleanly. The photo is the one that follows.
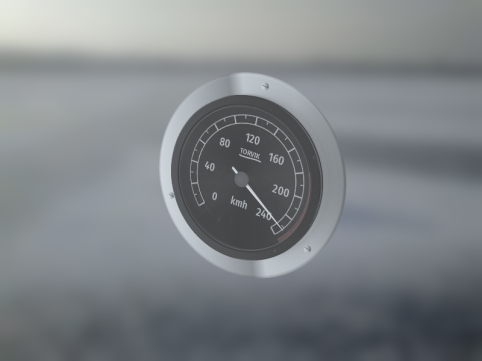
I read 230; km/h
